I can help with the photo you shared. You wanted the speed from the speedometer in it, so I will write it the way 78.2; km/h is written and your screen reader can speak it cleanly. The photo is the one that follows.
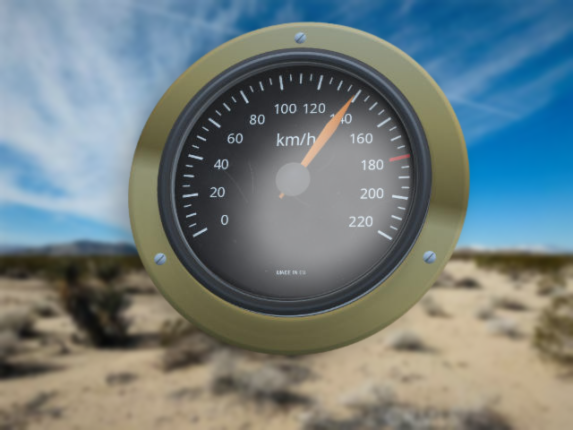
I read 140; km/h
